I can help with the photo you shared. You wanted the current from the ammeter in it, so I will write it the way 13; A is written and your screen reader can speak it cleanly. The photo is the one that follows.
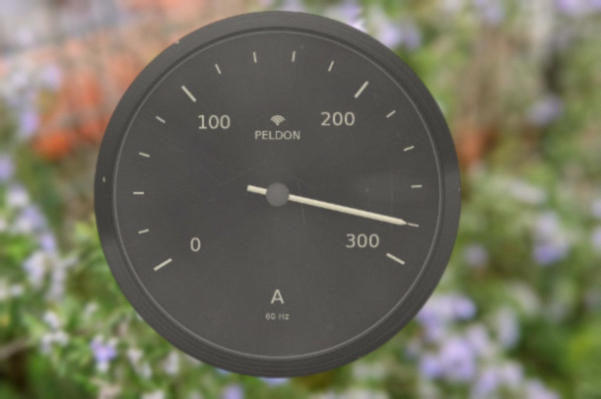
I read 280; A
